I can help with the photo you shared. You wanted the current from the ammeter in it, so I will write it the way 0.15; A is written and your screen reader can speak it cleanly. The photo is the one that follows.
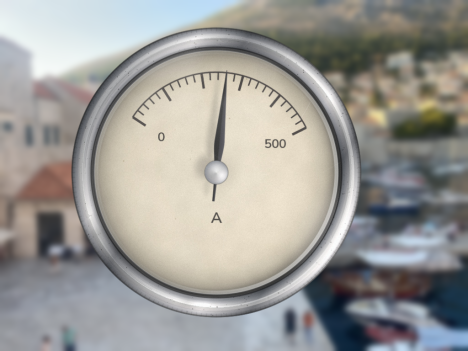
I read 260; A
